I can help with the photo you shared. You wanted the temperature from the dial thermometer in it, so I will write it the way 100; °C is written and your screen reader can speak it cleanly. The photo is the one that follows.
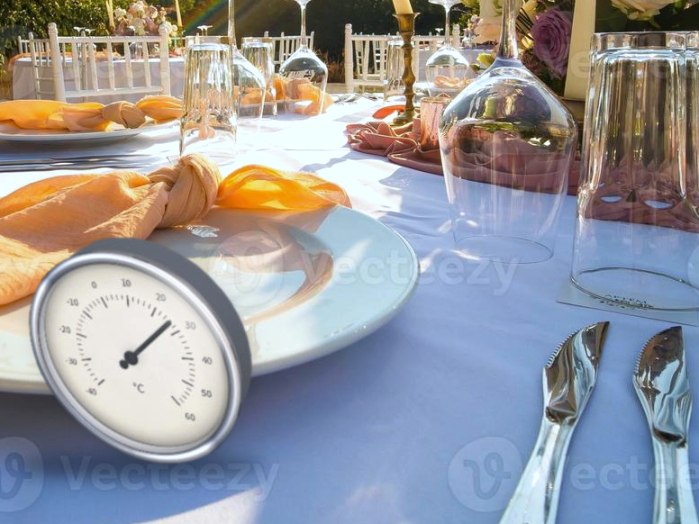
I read 26; °C
